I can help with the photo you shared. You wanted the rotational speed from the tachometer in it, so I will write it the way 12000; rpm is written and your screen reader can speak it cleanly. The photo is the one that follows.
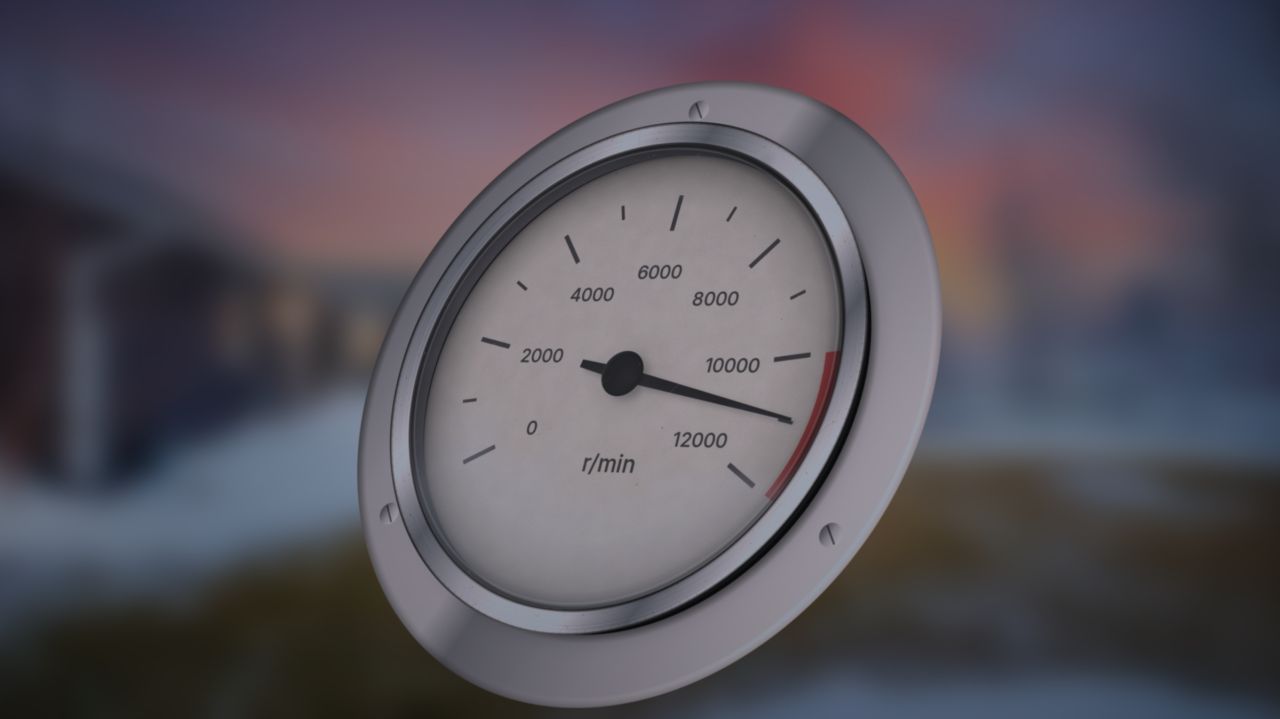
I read 11000; rpm
